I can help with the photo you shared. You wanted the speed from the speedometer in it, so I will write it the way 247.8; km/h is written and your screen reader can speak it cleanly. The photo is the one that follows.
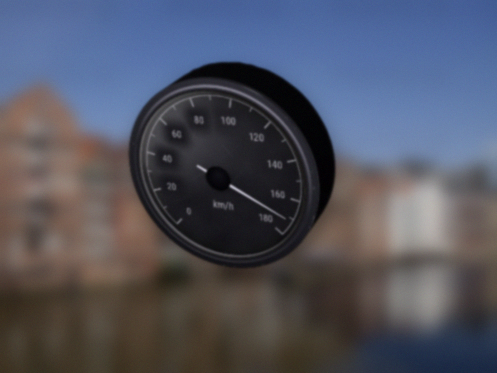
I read 170; km/h
